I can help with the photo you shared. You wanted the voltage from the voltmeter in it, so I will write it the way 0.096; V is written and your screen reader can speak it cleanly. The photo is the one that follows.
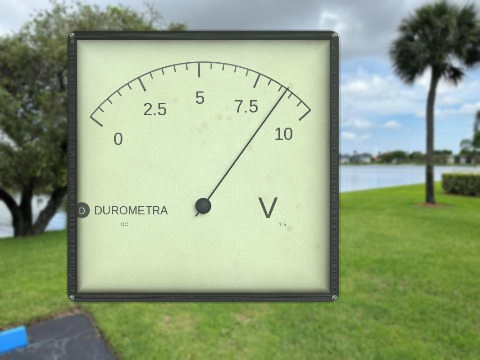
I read 8.75; V
